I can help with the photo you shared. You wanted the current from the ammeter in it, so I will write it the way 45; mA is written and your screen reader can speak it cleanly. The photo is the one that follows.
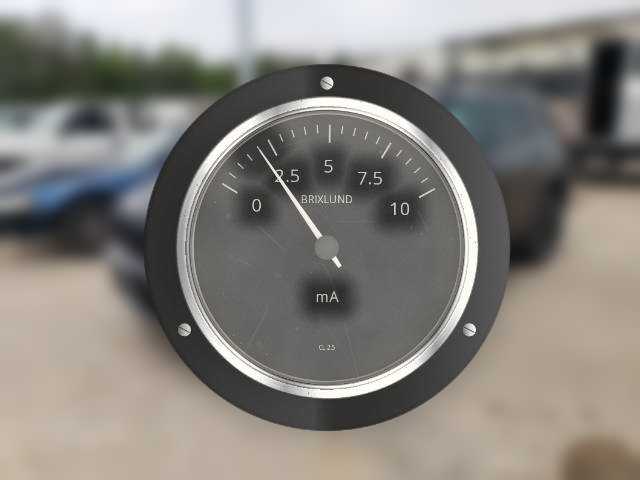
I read 2; mA
